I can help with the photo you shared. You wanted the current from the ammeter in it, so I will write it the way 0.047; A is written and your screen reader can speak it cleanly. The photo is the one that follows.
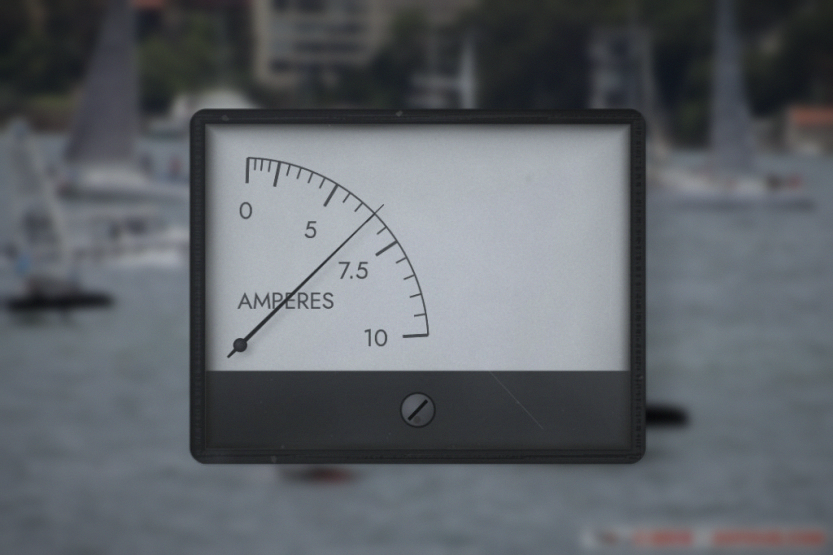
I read 6.5; A
